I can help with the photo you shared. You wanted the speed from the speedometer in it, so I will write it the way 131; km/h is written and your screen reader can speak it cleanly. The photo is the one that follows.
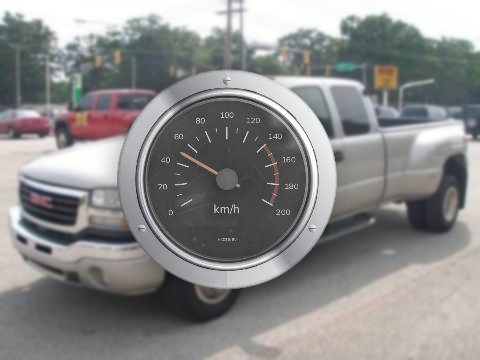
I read 50; km/h
